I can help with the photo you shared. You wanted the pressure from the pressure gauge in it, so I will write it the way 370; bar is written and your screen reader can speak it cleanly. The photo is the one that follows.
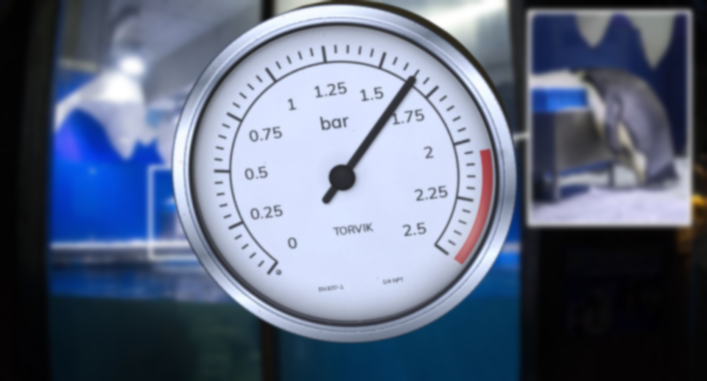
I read 1.65; bar
